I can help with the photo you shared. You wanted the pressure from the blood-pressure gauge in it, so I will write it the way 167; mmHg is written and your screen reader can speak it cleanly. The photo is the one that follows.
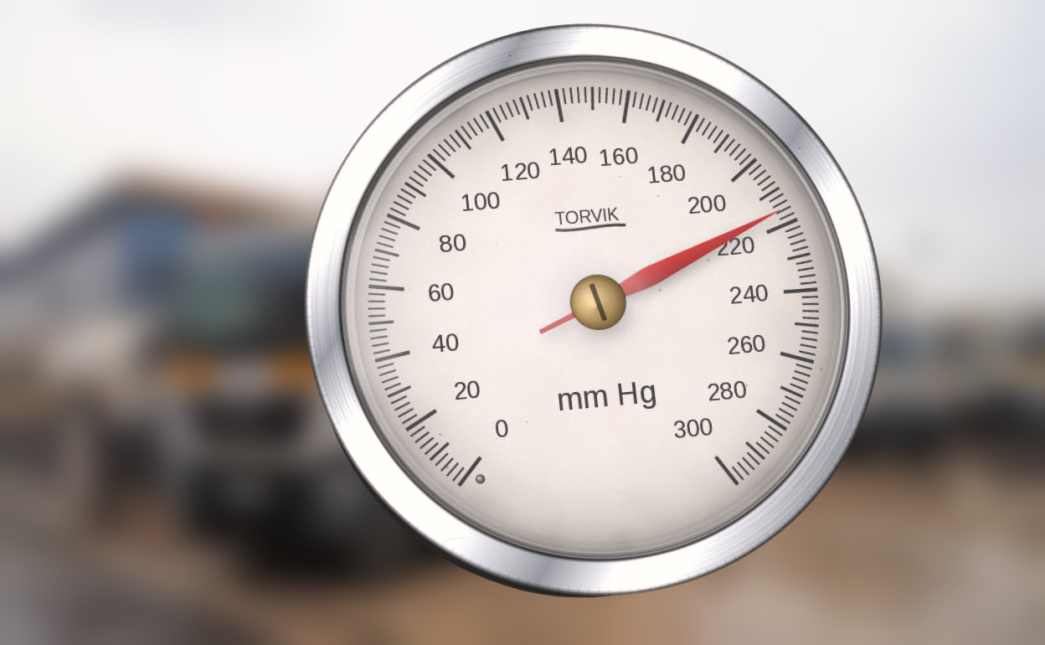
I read 216; mmHg
